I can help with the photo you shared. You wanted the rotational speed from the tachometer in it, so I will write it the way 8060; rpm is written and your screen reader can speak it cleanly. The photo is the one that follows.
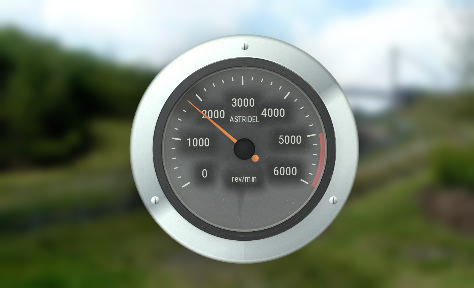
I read 1800; rpm
